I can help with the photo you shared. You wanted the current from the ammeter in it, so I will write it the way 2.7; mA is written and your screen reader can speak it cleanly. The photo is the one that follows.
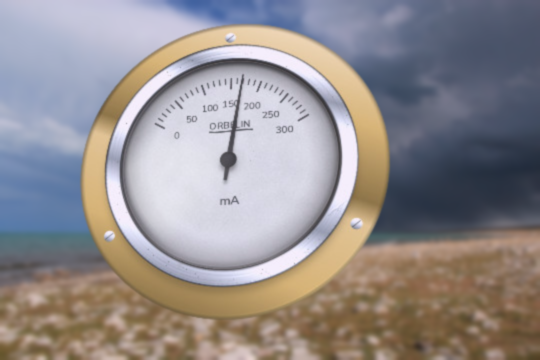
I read 170; mA
